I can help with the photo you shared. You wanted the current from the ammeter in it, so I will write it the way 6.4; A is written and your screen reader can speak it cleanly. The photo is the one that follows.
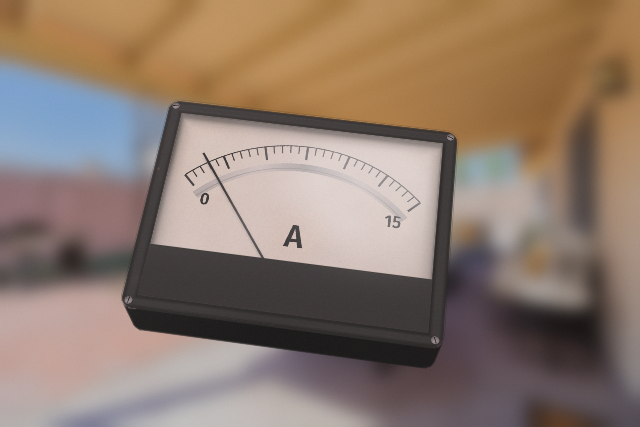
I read 1.5; A
